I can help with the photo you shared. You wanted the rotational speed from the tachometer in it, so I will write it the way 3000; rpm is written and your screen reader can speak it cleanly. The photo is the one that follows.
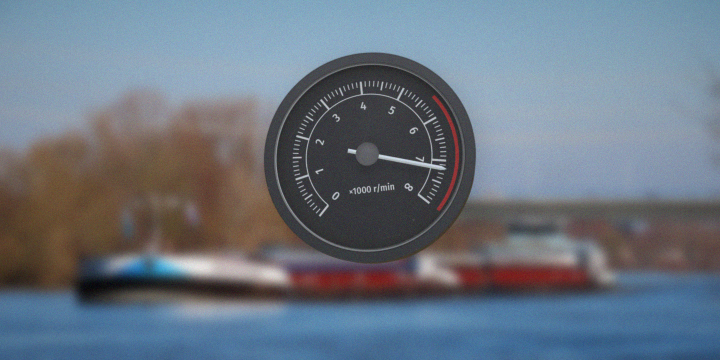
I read 7200; rpm
